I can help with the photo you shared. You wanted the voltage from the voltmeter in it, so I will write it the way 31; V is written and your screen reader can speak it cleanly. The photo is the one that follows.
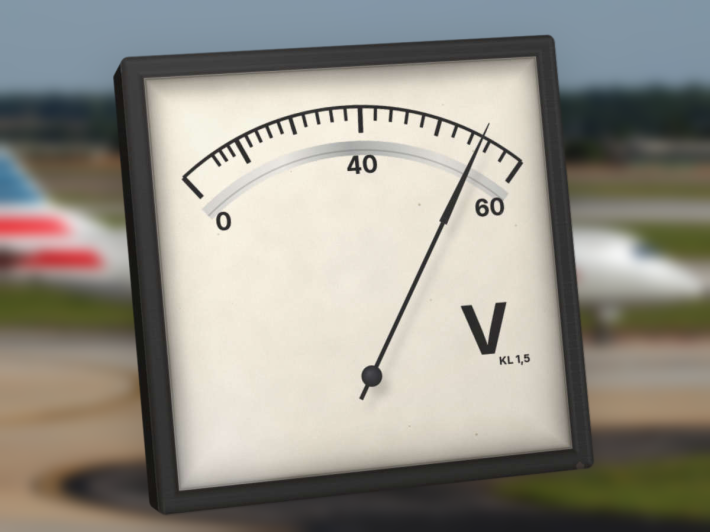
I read 55; V
